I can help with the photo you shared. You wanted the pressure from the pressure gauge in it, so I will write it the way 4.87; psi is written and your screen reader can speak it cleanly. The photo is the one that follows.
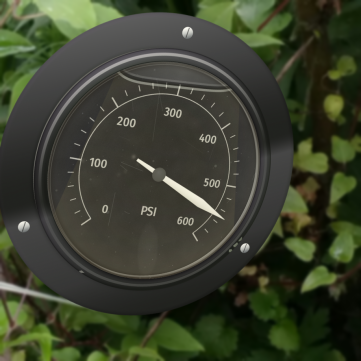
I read 550; psi
